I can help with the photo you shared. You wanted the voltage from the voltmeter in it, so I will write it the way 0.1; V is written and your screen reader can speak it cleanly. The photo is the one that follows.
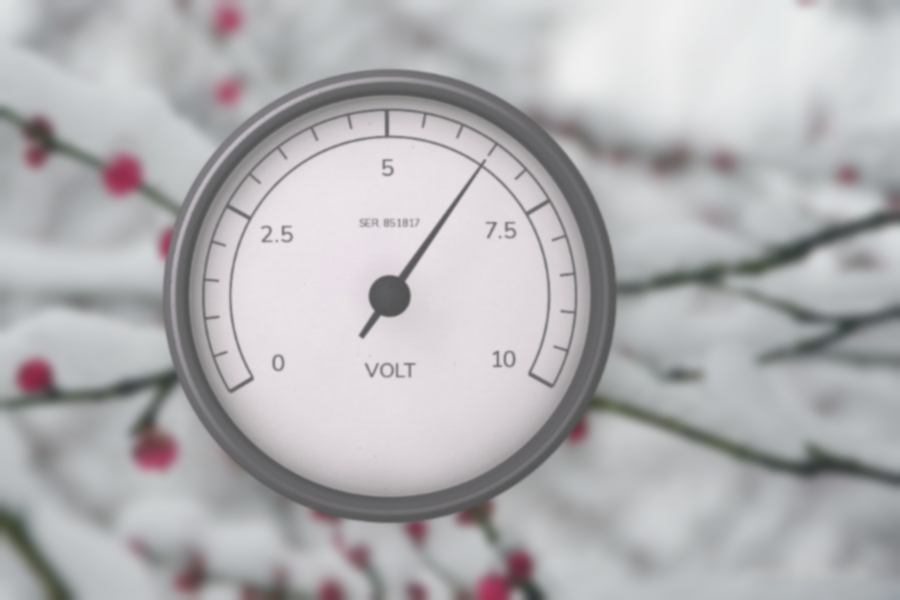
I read 6.5; V
